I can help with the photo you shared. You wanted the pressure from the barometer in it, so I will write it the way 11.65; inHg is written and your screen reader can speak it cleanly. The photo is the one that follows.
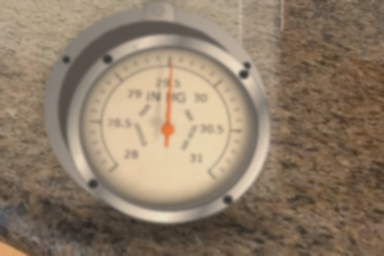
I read 29.5; inHg
